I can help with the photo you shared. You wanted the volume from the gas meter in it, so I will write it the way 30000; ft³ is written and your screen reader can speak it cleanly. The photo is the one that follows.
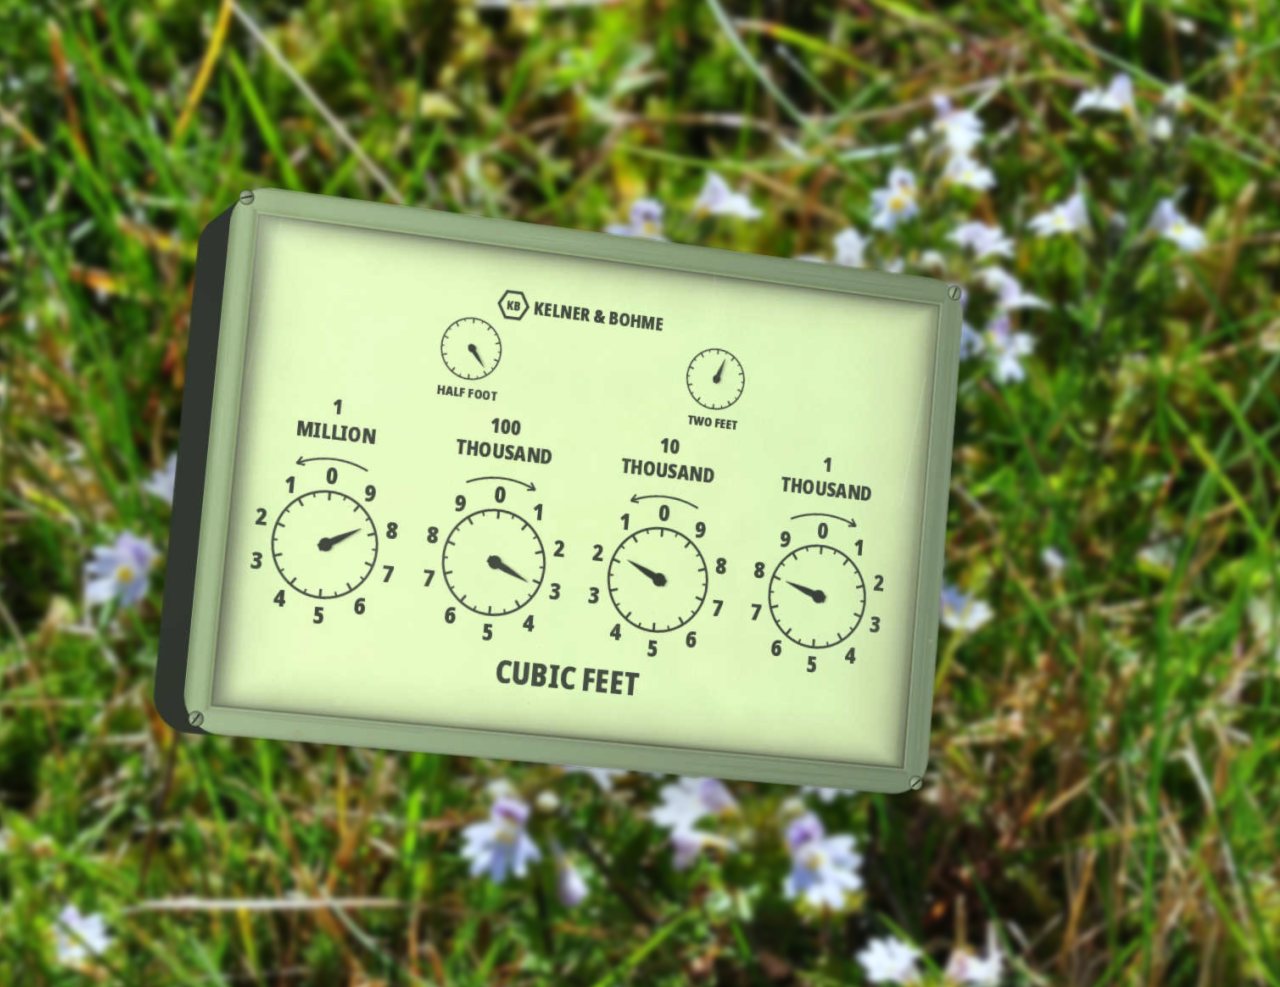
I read 831800; ft³
